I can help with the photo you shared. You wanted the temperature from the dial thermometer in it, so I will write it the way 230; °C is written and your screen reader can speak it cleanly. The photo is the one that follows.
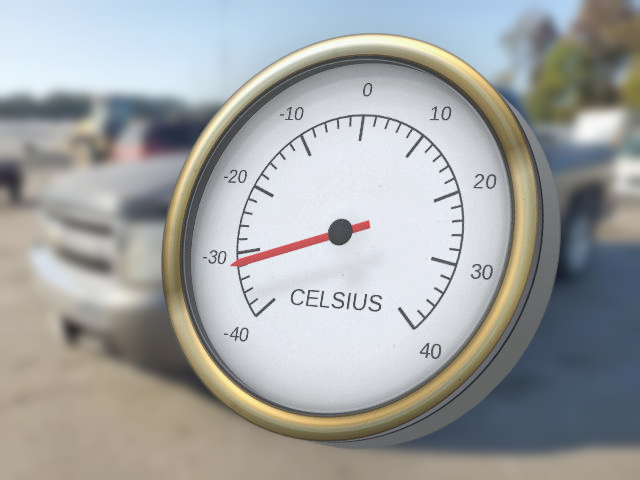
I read -32; °C
